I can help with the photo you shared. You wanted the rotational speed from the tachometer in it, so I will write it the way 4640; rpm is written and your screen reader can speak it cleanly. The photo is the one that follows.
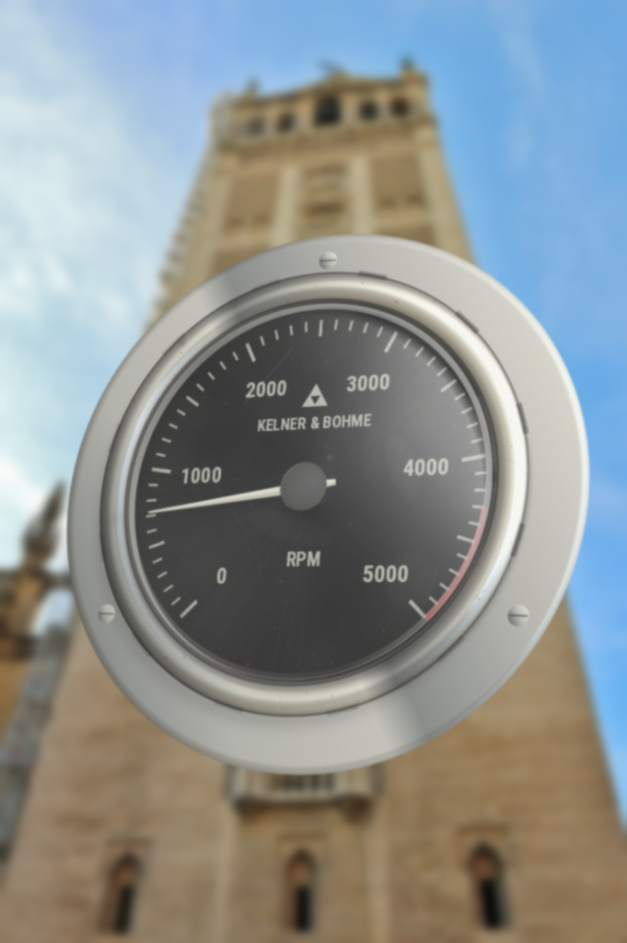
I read 700; rpm
